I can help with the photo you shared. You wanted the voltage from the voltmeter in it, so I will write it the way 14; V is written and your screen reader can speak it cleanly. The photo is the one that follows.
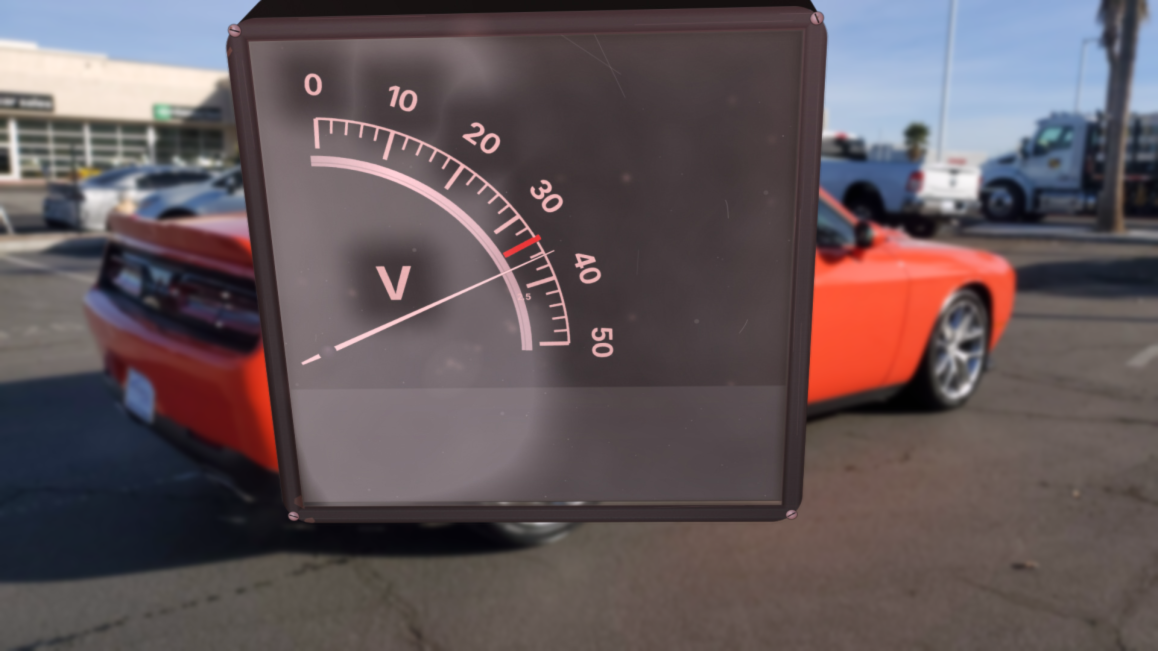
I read 36; V
